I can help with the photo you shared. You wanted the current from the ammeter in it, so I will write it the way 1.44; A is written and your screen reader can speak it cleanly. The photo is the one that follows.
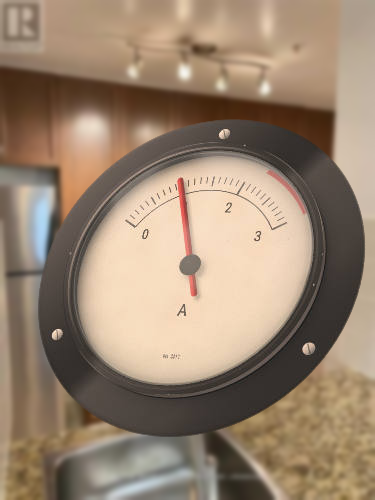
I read 1; A
